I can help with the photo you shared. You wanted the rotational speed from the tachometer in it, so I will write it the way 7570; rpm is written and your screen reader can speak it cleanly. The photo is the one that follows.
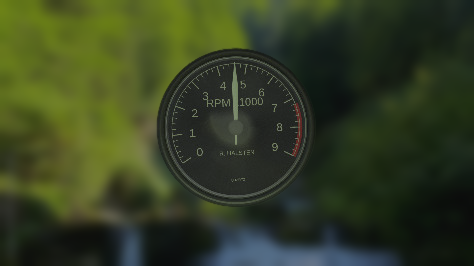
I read 4600; rpm
